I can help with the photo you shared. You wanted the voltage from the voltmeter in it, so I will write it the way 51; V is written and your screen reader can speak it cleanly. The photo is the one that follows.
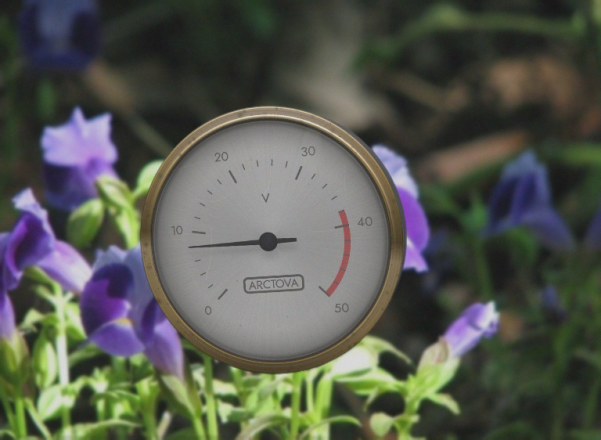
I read 8; V
